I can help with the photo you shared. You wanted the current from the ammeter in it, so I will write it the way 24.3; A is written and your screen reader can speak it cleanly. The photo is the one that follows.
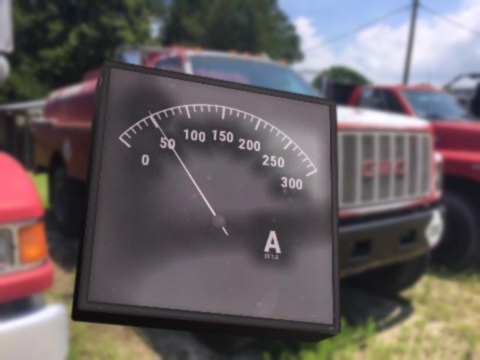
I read 50; A
